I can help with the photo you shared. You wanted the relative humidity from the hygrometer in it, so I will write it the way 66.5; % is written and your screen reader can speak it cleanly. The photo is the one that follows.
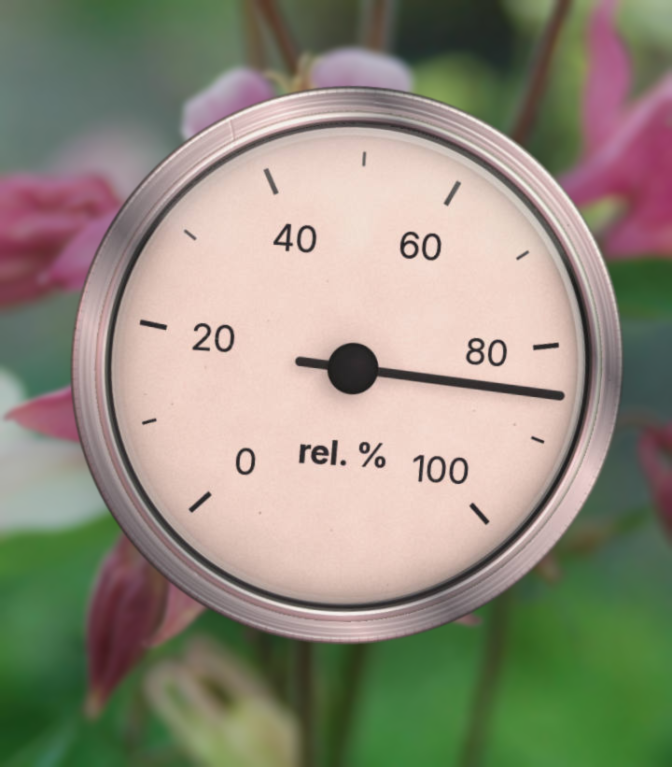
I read 85; %
